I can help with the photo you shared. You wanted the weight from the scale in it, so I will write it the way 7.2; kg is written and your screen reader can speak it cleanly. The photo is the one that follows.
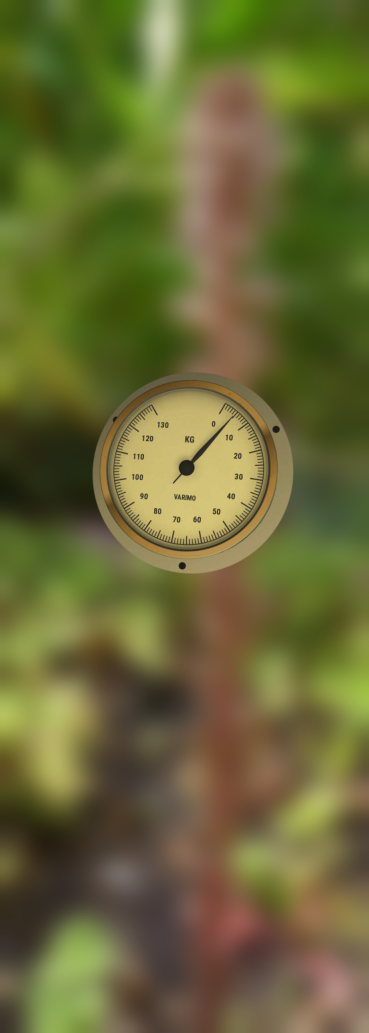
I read 5; kg
